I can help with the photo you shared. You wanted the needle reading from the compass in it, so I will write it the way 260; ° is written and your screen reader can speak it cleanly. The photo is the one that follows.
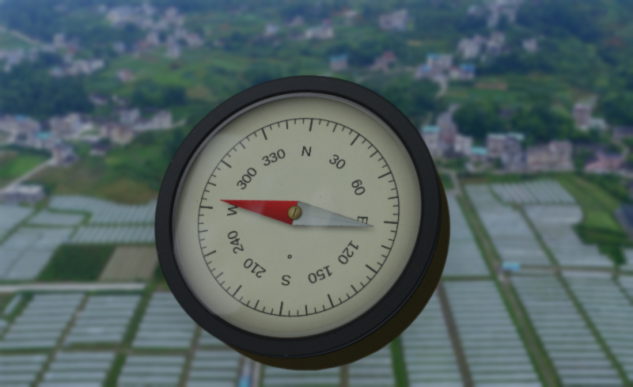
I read 275; °
